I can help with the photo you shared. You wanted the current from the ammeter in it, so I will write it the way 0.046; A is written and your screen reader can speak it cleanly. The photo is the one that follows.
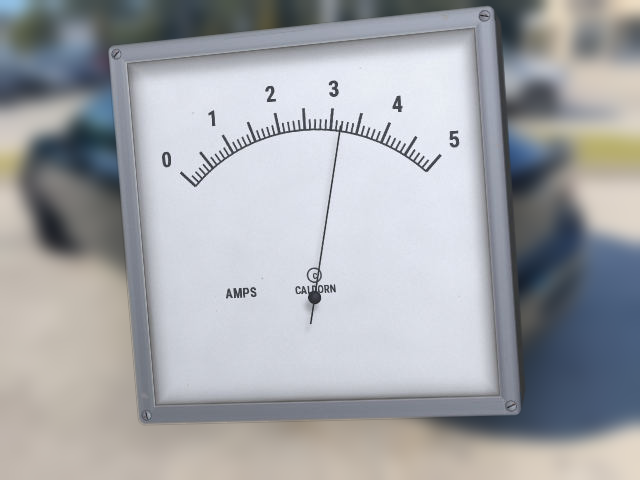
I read 3.2; A
